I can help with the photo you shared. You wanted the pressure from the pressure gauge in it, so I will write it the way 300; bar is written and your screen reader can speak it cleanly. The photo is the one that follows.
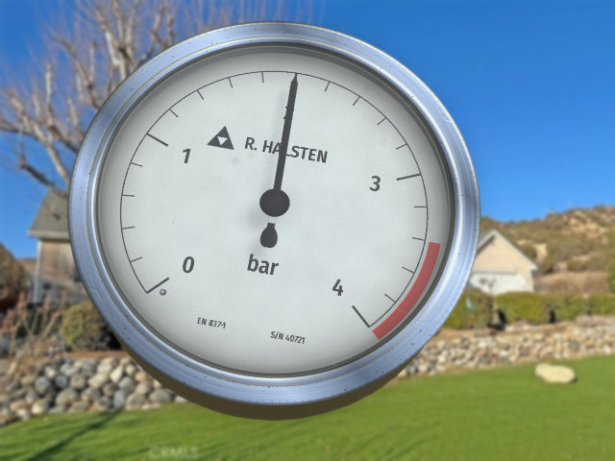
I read 2; bar
